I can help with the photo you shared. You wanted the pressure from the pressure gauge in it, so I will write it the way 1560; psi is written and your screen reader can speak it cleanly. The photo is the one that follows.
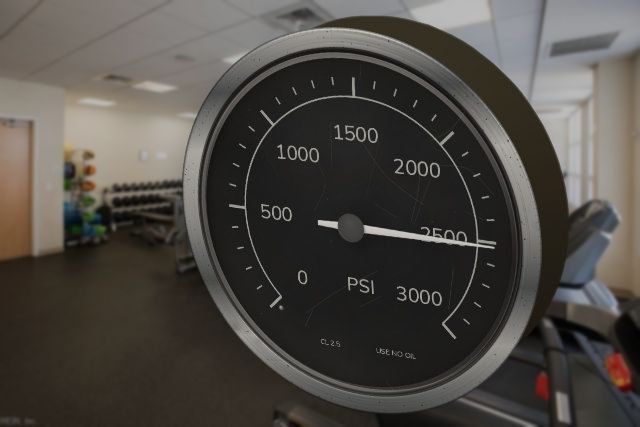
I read 2500; psi
